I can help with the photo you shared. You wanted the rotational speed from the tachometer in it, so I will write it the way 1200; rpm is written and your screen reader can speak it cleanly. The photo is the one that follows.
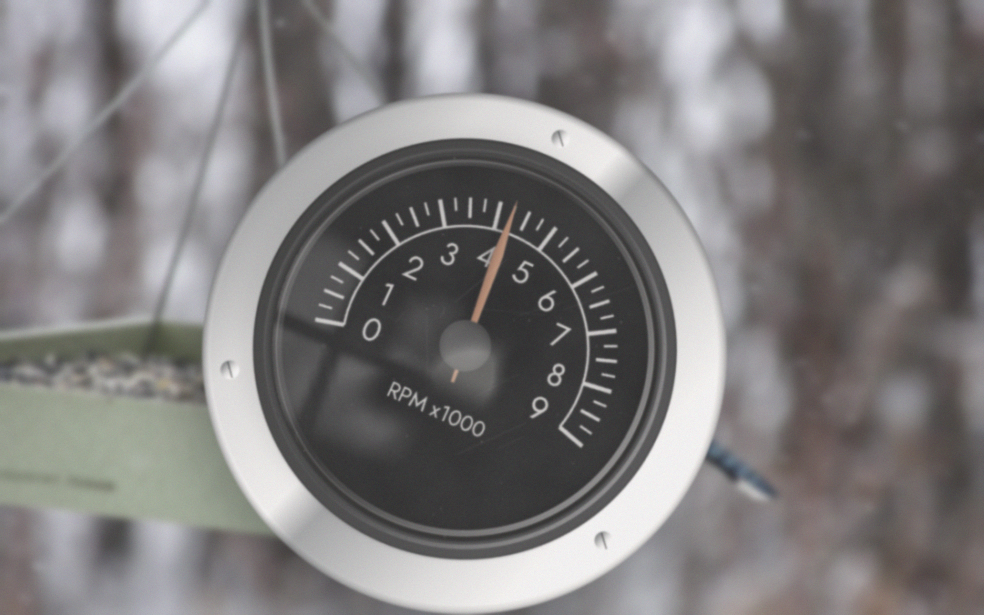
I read 4250; rpm
